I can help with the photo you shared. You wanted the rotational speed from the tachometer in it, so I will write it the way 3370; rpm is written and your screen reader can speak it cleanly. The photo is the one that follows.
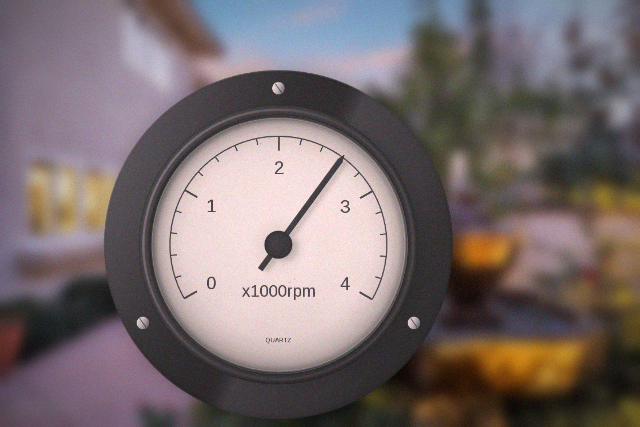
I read 2600; rpm
